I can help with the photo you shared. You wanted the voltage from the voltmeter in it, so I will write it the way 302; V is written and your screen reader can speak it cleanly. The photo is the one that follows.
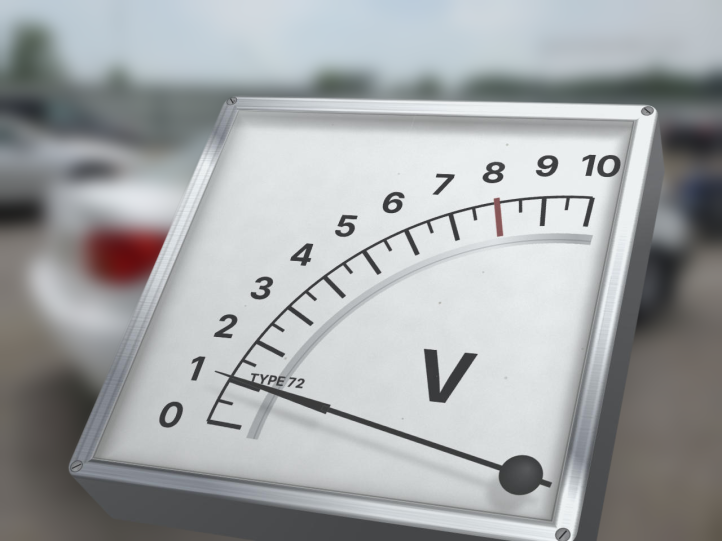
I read 1; V
